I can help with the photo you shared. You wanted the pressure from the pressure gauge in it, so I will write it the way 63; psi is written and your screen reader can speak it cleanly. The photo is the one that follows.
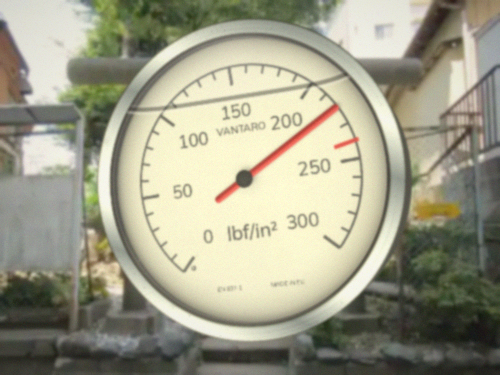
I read 220; psi
